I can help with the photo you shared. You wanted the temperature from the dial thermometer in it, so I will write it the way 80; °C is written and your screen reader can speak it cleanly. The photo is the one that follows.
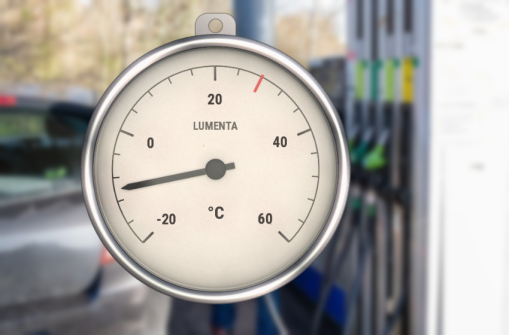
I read -10; °C
